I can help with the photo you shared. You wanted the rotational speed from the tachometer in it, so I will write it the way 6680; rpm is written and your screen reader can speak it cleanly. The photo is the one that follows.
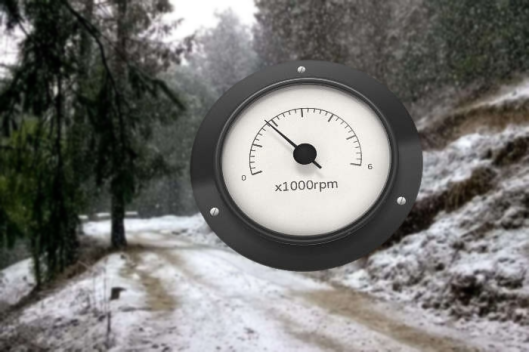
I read 1800; rpm
